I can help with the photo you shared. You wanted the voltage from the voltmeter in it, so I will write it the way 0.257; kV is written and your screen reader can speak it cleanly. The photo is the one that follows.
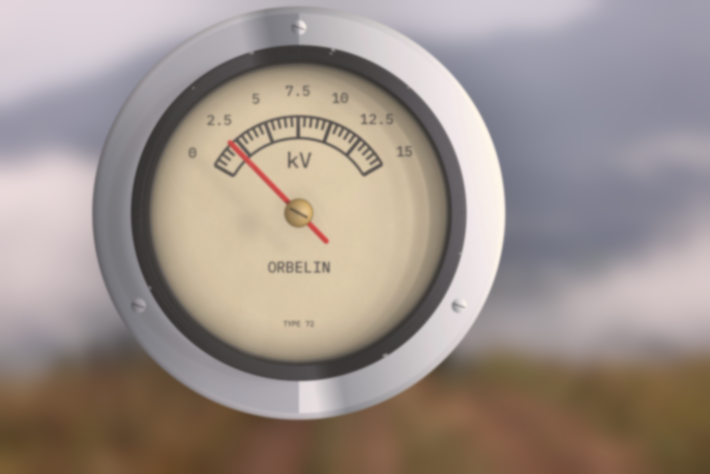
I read 2; kV
